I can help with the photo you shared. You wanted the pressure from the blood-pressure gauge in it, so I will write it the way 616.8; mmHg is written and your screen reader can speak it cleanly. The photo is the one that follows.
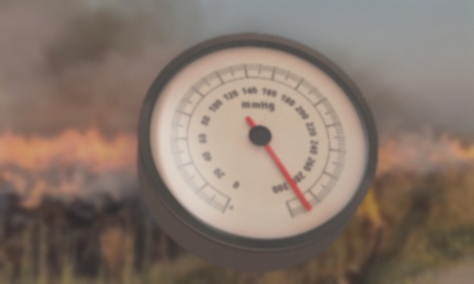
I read 290; mmHg
